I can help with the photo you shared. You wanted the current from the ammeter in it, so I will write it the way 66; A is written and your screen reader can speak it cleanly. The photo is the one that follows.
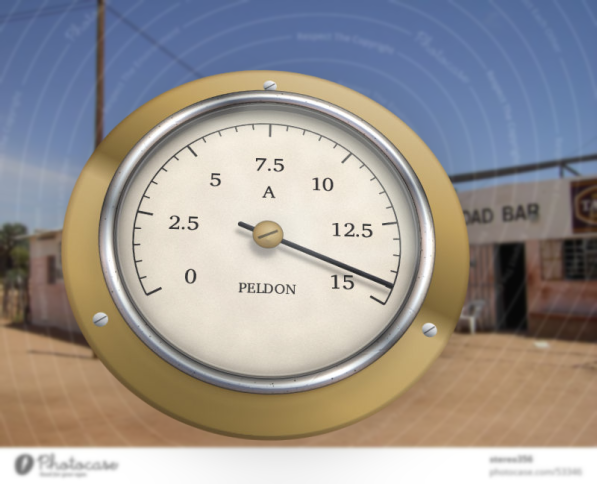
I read 14.5; A
